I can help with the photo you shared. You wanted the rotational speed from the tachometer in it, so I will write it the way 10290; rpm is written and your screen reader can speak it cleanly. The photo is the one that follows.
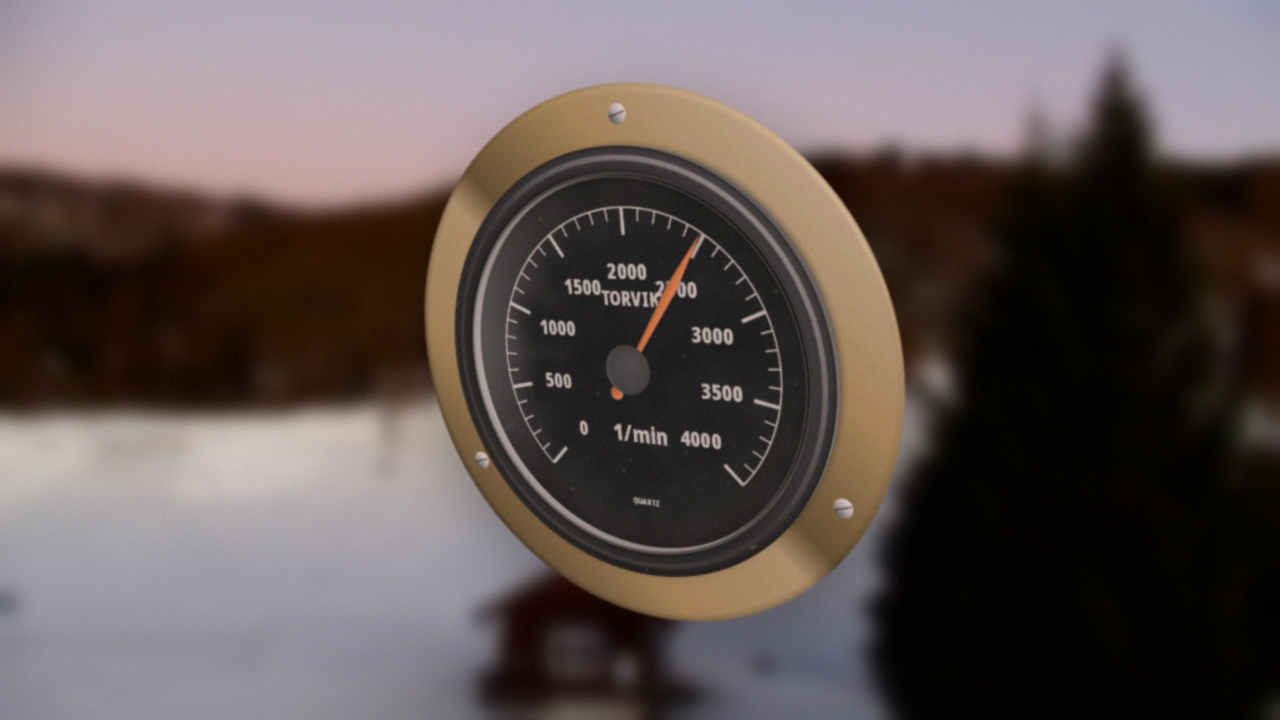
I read 2500; rpm
